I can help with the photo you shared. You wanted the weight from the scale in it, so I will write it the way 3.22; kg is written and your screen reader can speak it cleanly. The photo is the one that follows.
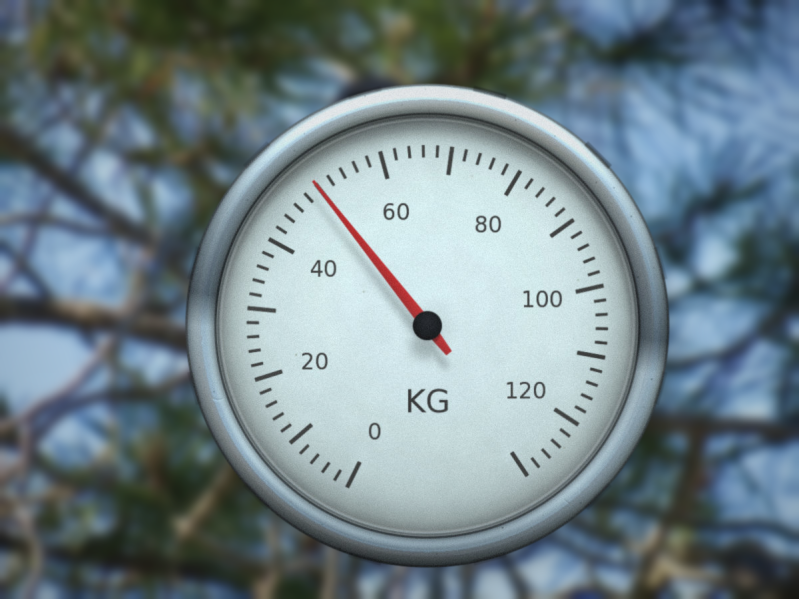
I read 50; kg
